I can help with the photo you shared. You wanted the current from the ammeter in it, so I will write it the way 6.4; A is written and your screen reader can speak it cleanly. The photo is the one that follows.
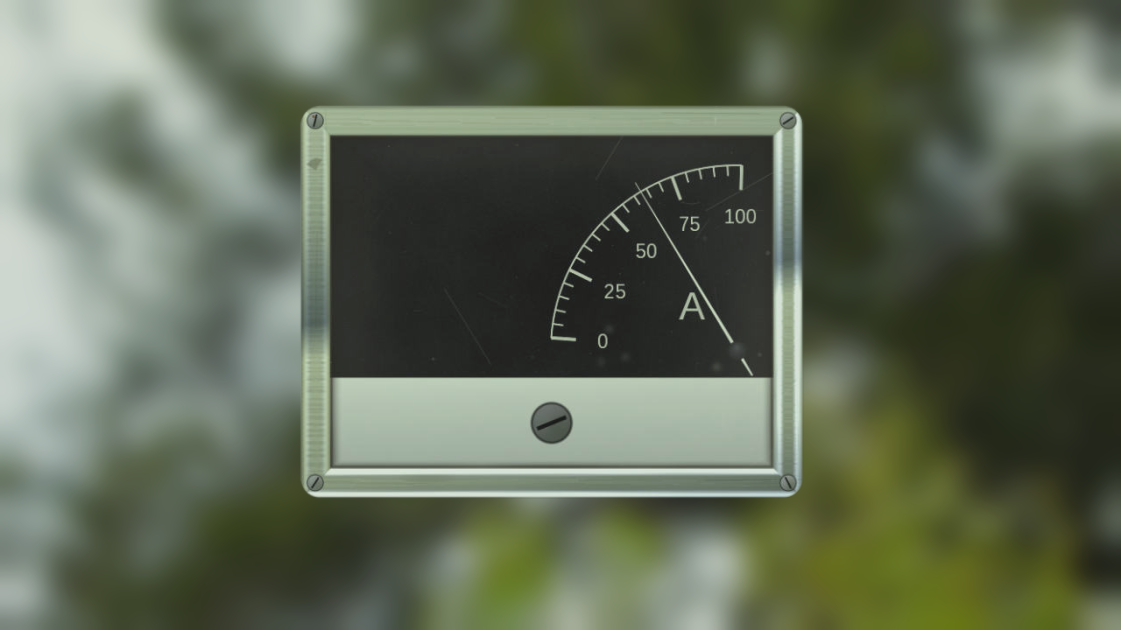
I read 62.5; A
